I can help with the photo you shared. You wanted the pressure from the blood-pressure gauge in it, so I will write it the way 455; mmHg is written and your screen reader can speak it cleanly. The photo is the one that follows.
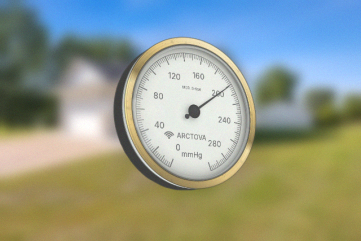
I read 200; mmHg
